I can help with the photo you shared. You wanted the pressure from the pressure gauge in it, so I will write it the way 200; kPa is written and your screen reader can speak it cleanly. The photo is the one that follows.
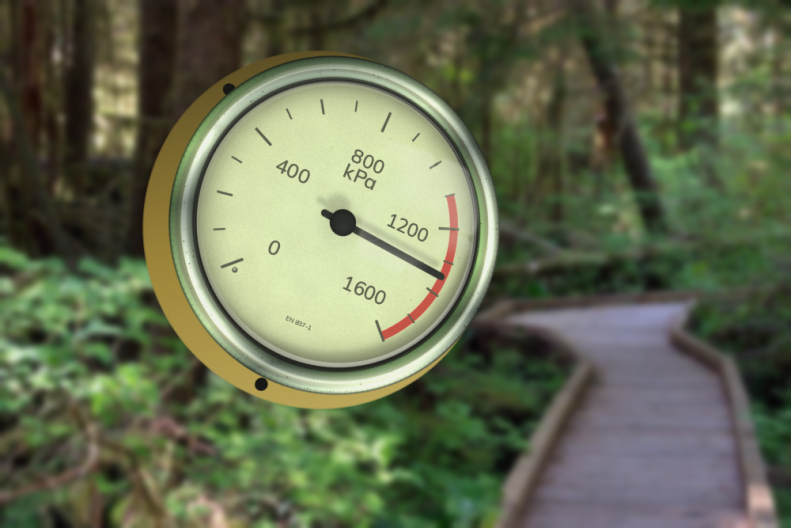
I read 1350; kPa
